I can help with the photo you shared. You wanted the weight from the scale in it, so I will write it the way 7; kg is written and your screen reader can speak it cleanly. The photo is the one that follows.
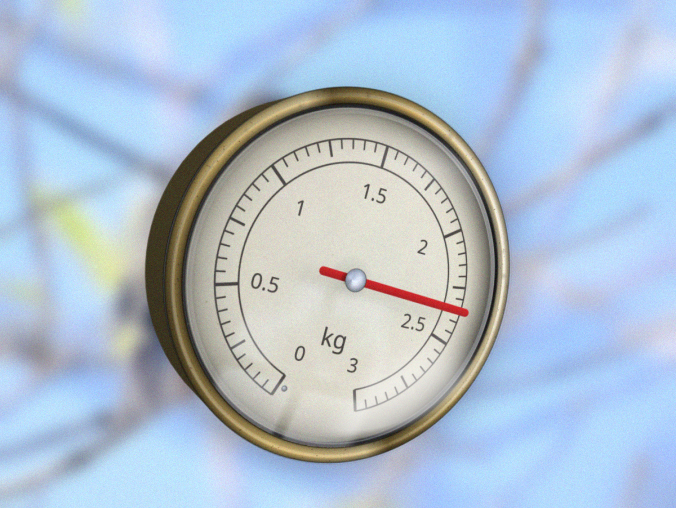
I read 2.35; kg
